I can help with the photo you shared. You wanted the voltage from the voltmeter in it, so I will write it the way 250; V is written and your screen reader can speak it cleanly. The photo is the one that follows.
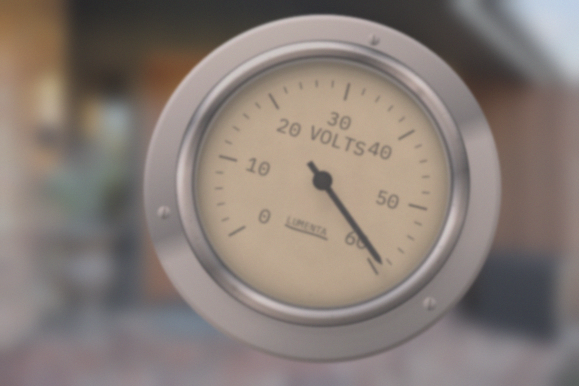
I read 59; V
